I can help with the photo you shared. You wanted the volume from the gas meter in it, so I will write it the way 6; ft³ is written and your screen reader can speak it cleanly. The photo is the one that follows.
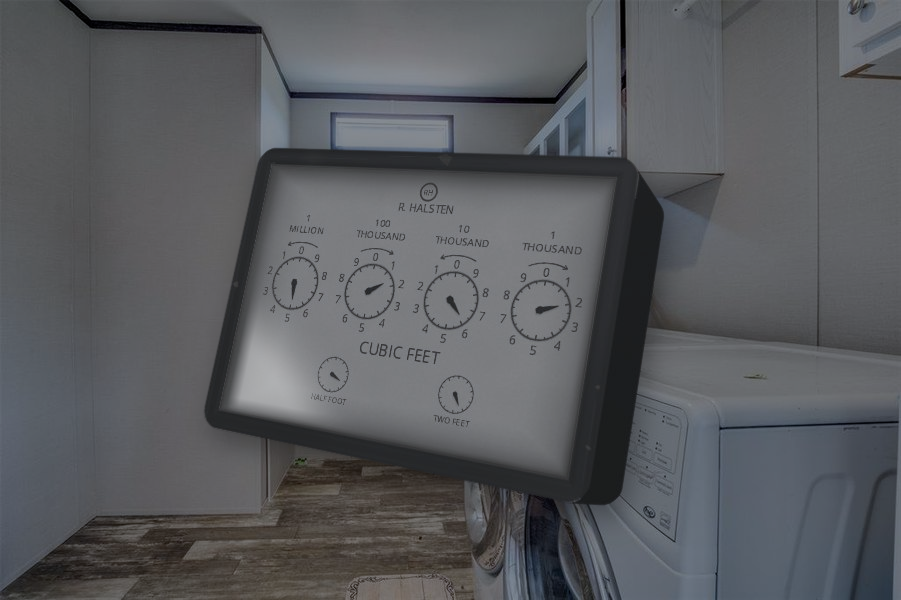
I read 516200; ft³
